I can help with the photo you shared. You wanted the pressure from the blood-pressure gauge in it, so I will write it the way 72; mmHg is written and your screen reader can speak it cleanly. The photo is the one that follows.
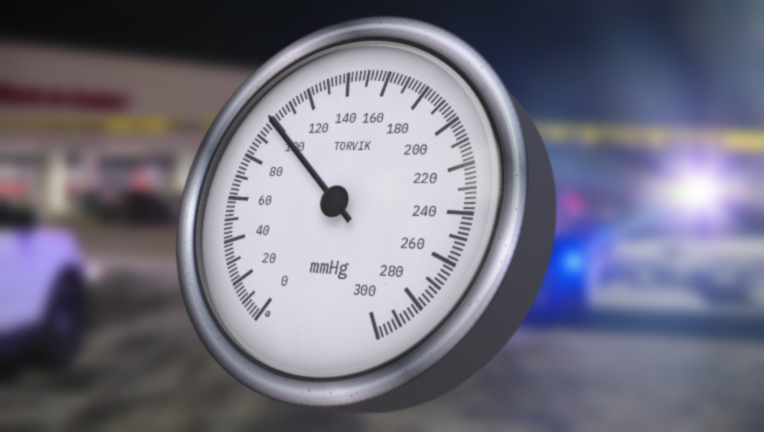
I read 100; mmHg
